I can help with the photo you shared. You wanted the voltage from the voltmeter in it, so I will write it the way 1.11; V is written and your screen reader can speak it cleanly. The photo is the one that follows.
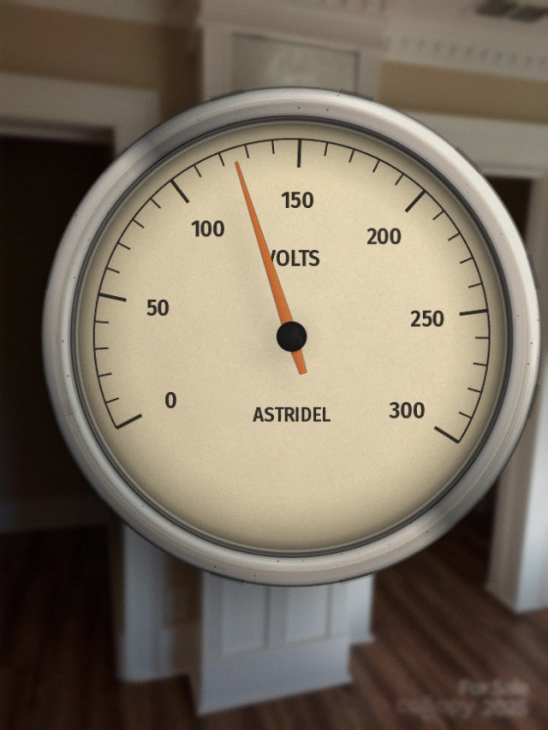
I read 125; V
